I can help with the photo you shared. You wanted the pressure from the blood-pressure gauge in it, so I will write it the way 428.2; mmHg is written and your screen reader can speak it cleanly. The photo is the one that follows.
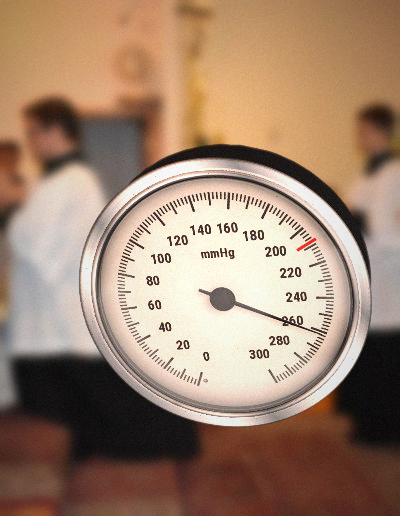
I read 260; mmHg
